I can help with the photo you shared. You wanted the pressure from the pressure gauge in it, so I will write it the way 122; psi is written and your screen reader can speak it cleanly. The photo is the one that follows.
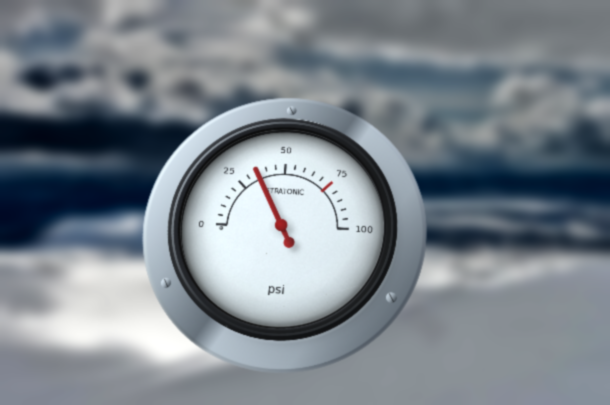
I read 35; psi
